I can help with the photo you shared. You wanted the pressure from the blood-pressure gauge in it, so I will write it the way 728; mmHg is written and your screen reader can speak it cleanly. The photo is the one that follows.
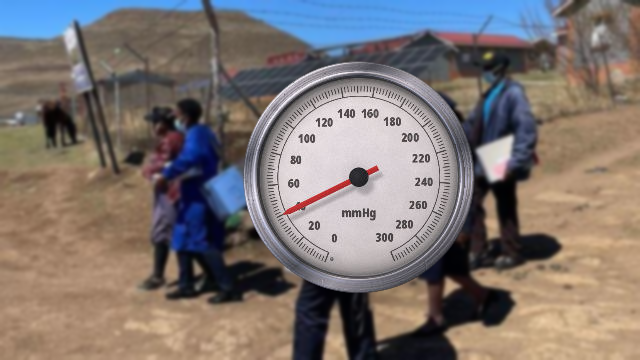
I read 40; mmHg
